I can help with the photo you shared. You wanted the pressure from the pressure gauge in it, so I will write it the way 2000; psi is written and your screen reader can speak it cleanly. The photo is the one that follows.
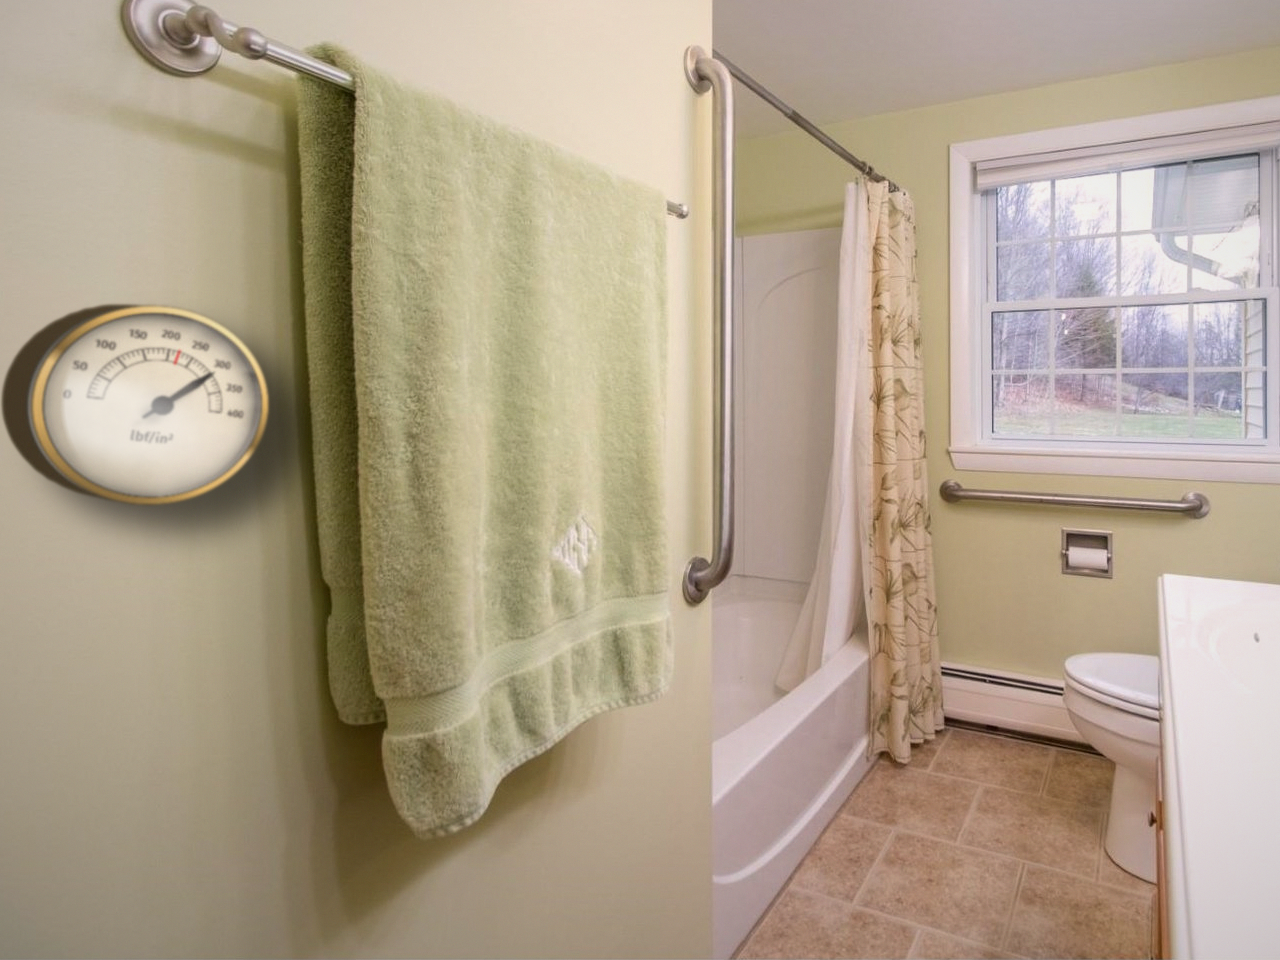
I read 300; psi
